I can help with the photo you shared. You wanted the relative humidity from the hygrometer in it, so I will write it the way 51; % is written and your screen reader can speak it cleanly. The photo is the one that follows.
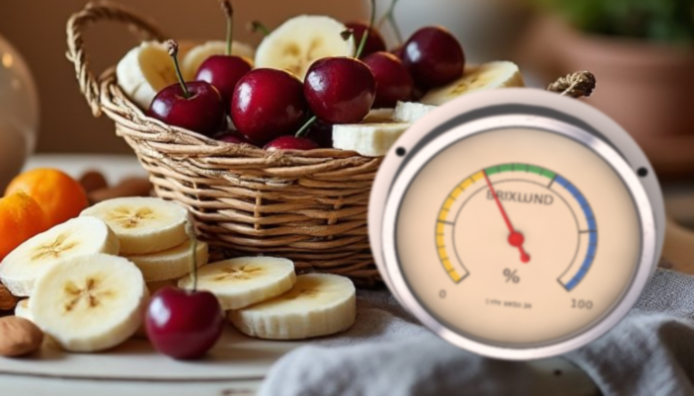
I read 40; %
